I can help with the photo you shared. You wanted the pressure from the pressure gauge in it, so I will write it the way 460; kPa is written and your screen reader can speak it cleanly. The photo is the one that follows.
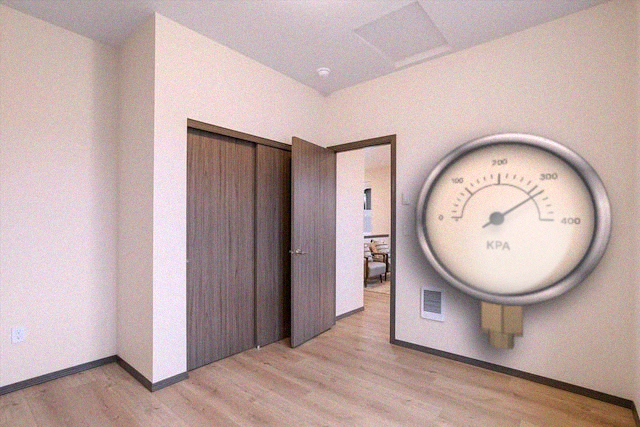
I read 320; kPa
